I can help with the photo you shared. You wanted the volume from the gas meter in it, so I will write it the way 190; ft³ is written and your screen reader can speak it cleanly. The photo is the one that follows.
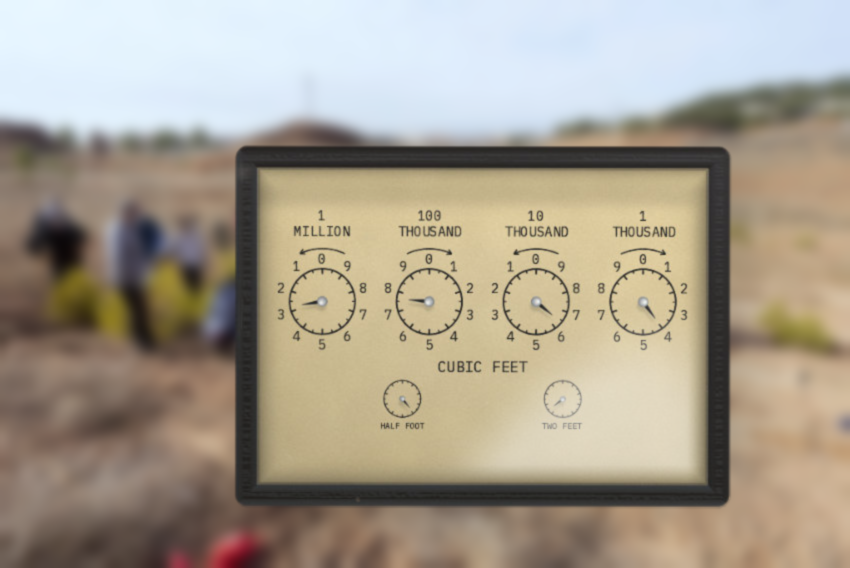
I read 276400; ft³
